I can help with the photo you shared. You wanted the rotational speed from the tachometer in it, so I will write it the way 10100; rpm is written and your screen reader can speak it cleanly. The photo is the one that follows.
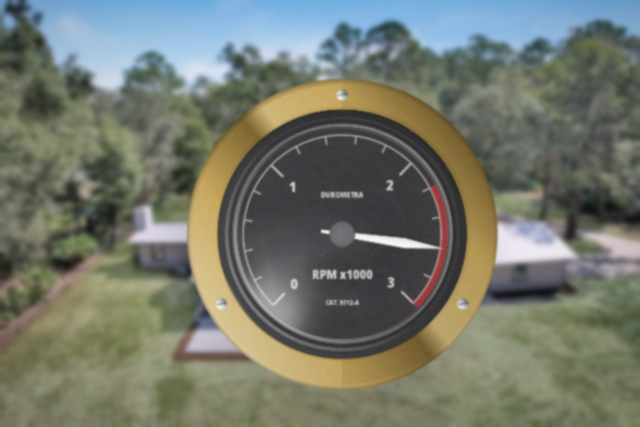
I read 2600; rpm
